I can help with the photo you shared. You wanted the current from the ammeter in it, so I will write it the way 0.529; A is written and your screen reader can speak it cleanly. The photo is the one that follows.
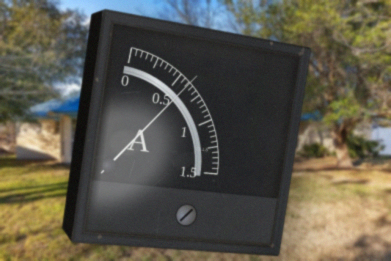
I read 0.6; A
